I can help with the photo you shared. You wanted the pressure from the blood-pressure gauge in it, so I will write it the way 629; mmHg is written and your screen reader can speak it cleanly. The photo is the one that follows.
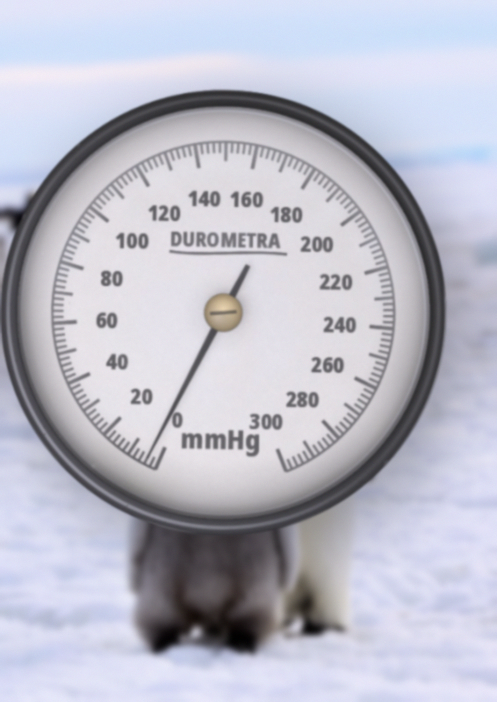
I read 4; mmHg
